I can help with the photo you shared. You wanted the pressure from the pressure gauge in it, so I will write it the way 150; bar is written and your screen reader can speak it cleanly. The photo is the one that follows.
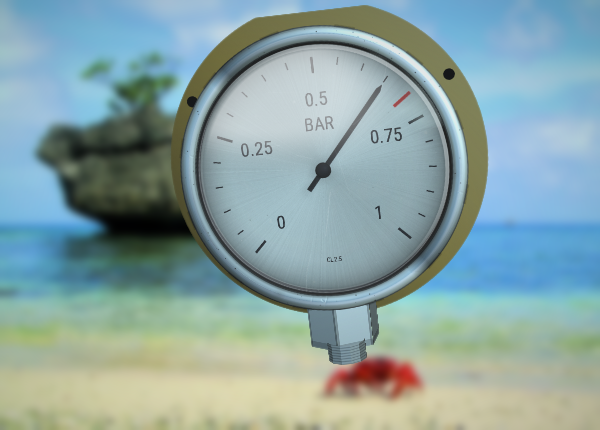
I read 0.65; bar
